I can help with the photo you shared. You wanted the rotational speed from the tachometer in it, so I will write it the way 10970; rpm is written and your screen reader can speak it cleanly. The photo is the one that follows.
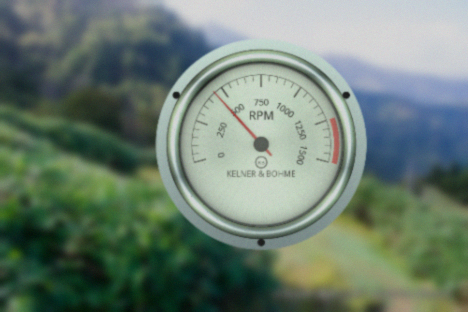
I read 450; rpm
